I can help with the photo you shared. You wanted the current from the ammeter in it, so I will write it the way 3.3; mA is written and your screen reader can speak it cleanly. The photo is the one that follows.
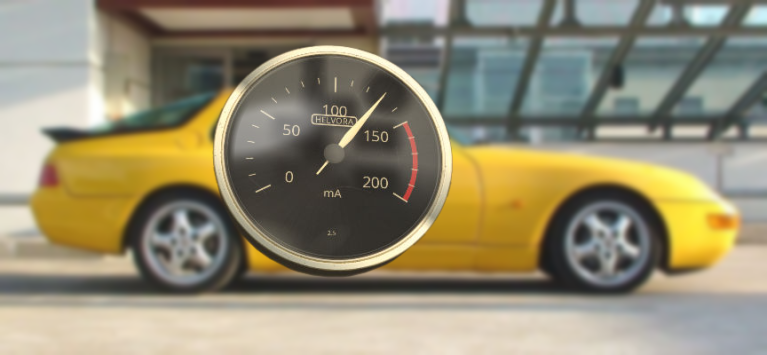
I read 130; mA
